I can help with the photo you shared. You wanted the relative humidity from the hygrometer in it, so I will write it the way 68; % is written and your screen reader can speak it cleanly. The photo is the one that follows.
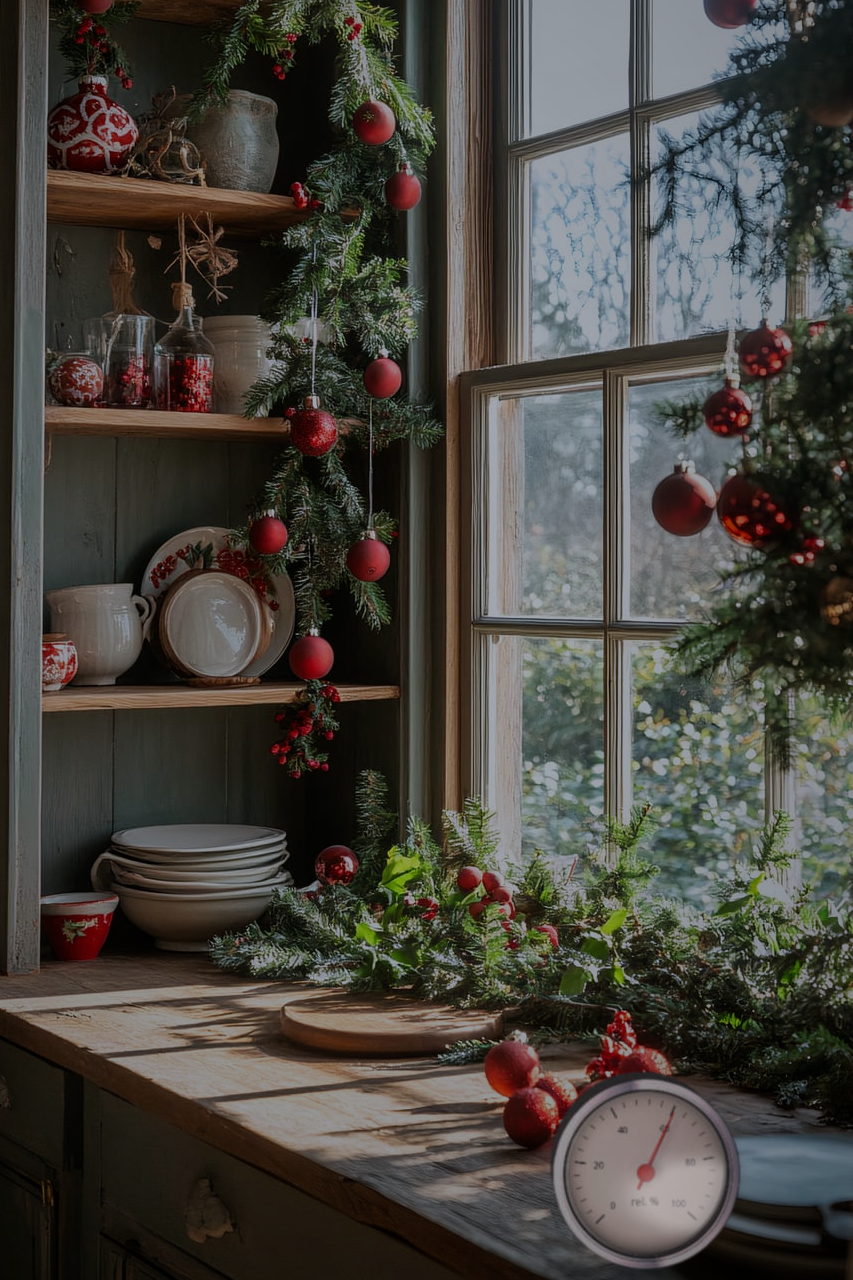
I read 60; %
